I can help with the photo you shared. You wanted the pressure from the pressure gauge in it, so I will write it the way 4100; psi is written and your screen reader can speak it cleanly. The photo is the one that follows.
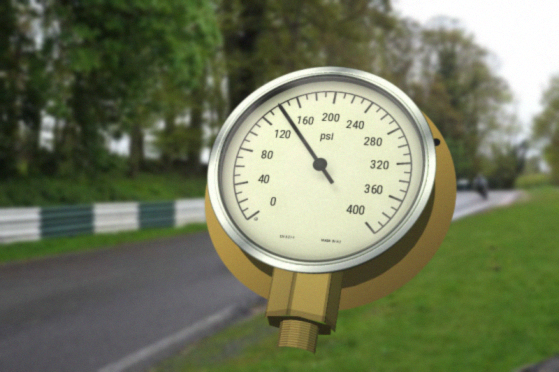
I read 140; psi
